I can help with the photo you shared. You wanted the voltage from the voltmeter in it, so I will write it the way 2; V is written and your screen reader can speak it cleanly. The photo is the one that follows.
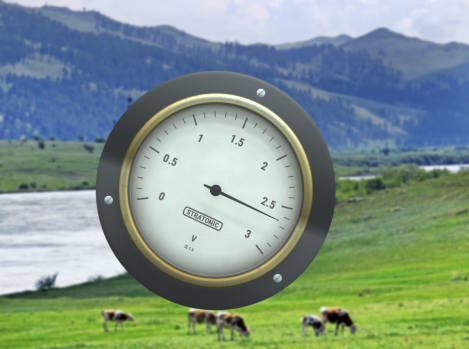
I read 2.65; V
